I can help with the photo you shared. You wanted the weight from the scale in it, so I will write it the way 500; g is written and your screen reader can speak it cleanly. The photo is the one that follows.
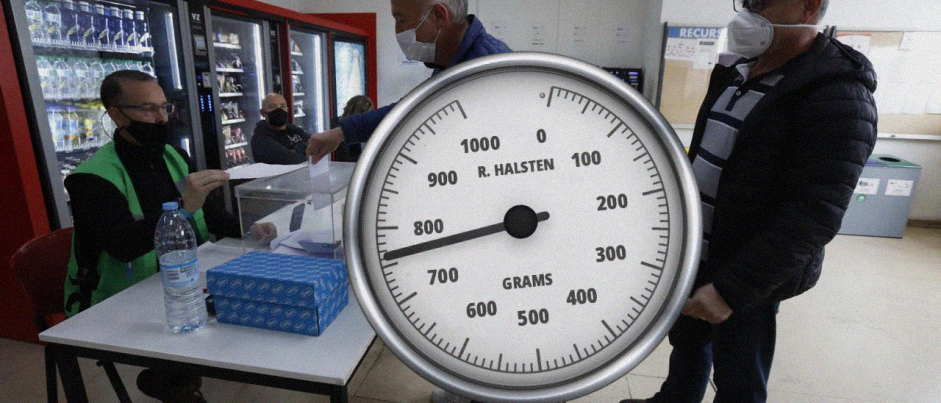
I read 760; g
